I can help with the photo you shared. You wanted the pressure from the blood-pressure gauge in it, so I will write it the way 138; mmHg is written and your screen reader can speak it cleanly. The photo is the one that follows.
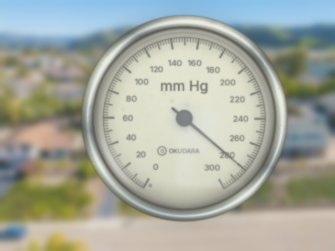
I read 280; mmHg
